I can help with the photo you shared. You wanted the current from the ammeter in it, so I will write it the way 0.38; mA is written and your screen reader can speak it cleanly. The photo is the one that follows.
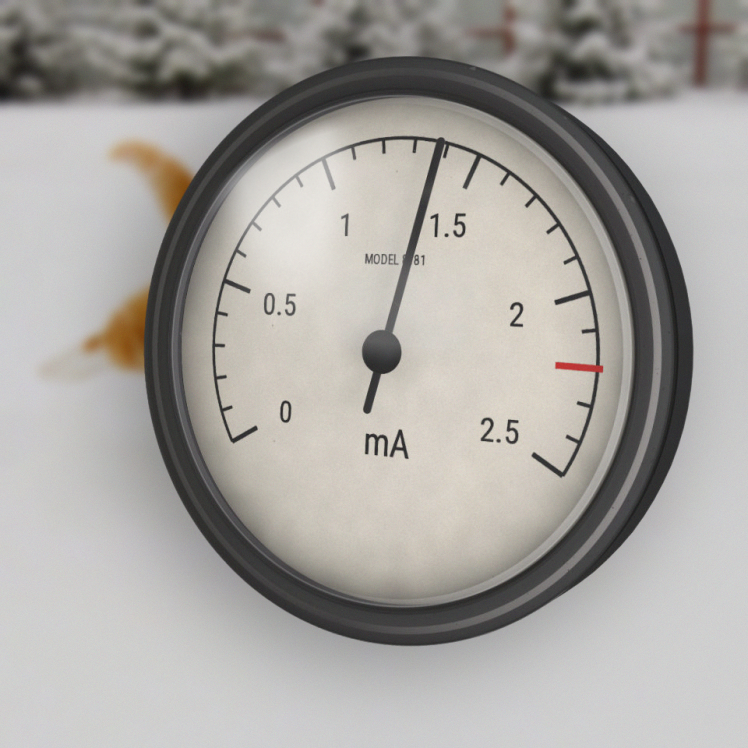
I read 1.4; mA
